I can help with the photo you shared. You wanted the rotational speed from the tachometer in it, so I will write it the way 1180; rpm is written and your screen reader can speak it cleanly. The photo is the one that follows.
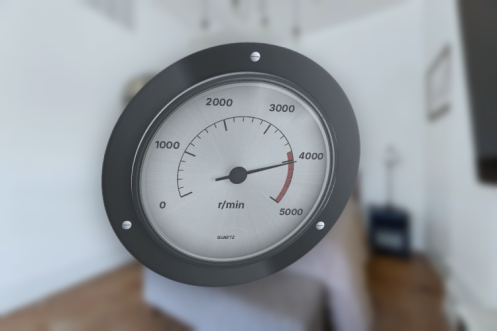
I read 4000; rpm
